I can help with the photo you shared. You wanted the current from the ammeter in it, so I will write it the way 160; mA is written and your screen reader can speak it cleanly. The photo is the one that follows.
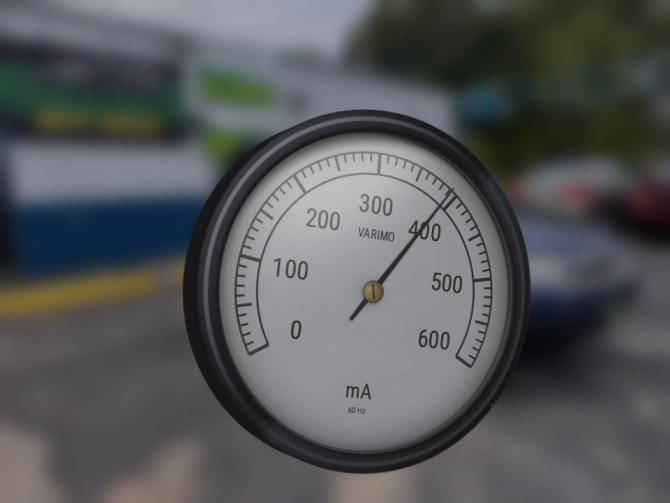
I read 390; mA
